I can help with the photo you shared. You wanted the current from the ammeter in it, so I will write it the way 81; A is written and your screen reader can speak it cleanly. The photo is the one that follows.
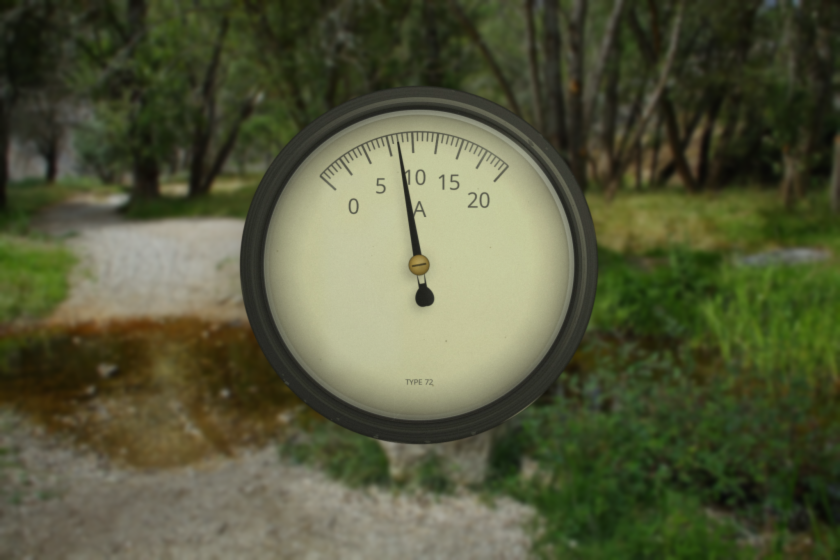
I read 8.5; A
